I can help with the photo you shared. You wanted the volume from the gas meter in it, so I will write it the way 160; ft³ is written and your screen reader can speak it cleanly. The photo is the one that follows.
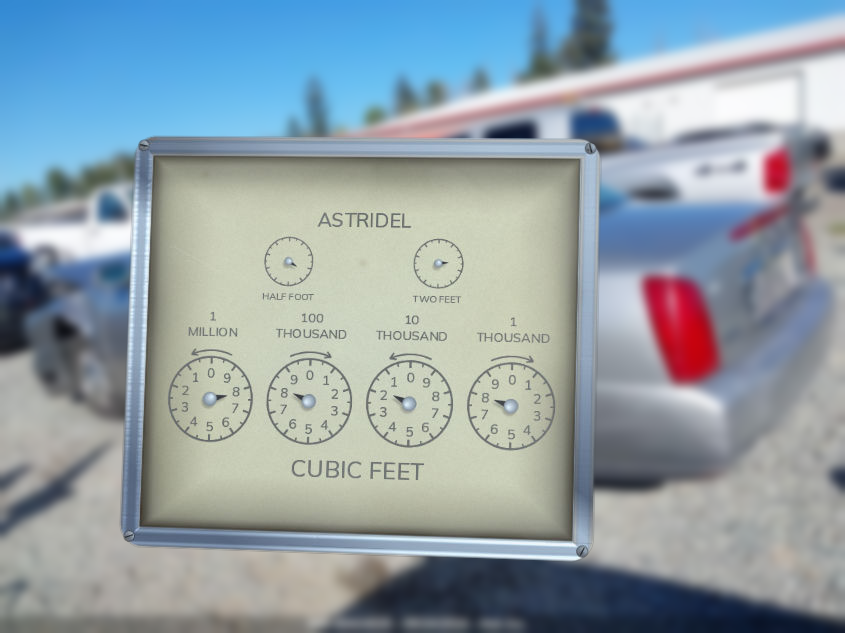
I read 781800; ft³
